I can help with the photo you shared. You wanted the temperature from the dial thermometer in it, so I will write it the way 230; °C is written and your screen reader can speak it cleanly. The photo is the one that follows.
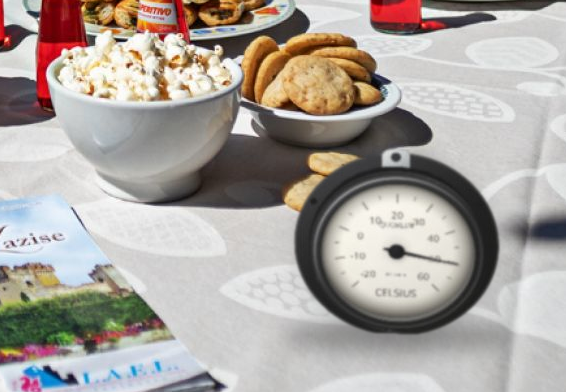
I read 50; °C
